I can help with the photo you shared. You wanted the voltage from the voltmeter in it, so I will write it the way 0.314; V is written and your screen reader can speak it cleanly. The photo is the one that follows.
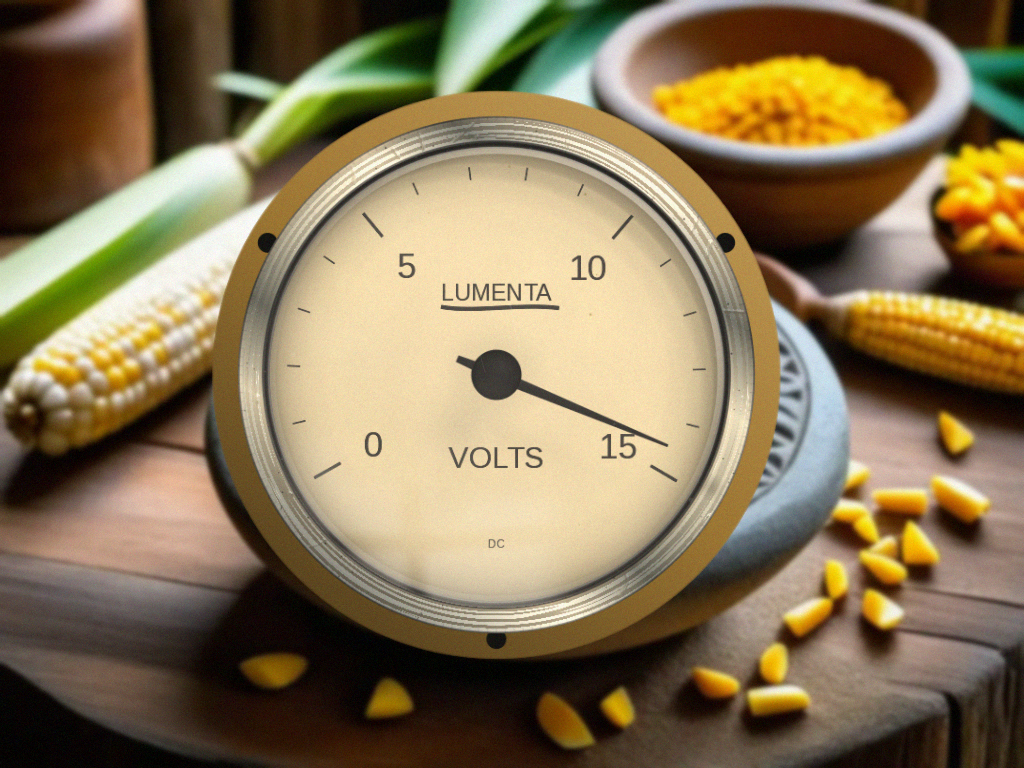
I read 14.5; V
